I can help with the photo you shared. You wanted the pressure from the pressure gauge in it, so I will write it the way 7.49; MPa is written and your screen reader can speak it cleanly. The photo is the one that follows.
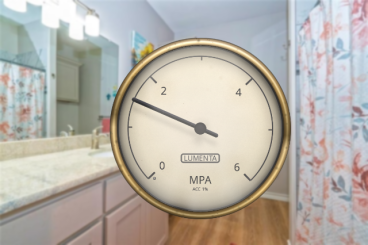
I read 1.5; MPa
